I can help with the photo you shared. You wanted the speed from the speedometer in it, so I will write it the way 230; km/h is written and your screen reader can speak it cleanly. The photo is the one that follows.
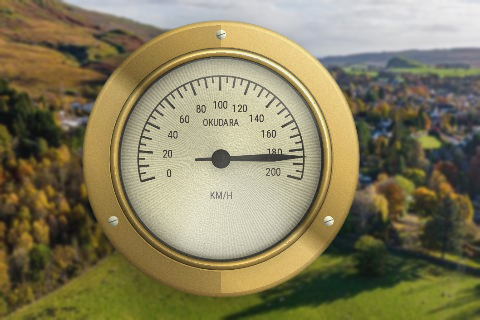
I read 185; km/h
